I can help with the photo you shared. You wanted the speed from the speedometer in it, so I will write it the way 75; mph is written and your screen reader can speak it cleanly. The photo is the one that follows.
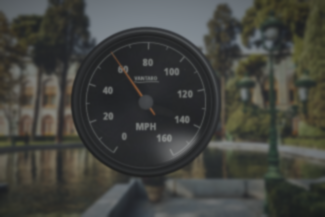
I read 60; mph
